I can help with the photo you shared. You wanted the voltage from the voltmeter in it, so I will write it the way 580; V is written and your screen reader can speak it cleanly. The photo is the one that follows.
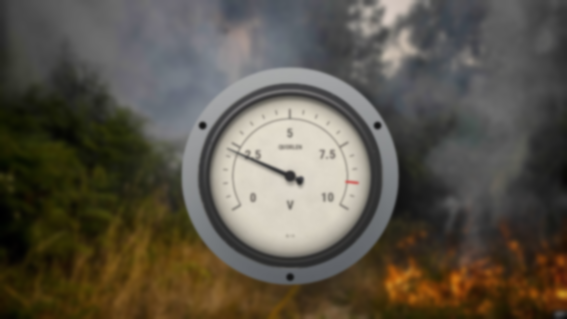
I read 2.25; V
